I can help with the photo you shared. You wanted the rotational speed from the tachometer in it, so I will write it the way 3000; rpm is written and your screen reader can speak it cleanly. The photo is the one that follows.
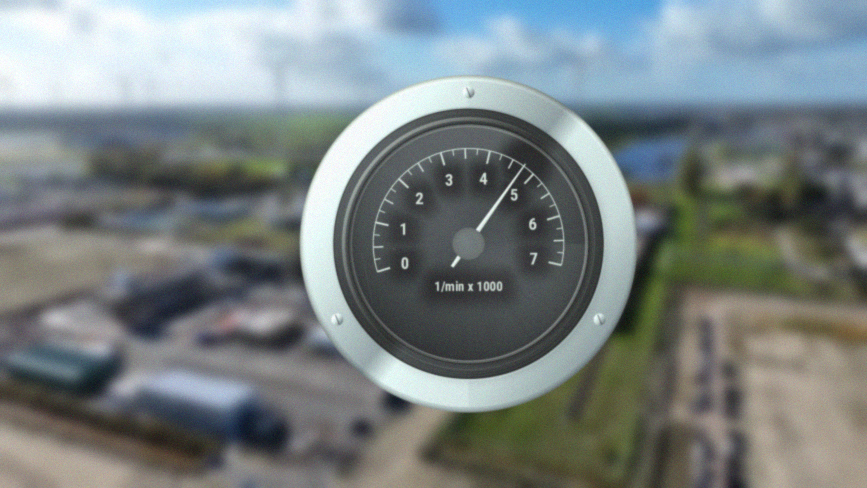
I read 4750; rpm
